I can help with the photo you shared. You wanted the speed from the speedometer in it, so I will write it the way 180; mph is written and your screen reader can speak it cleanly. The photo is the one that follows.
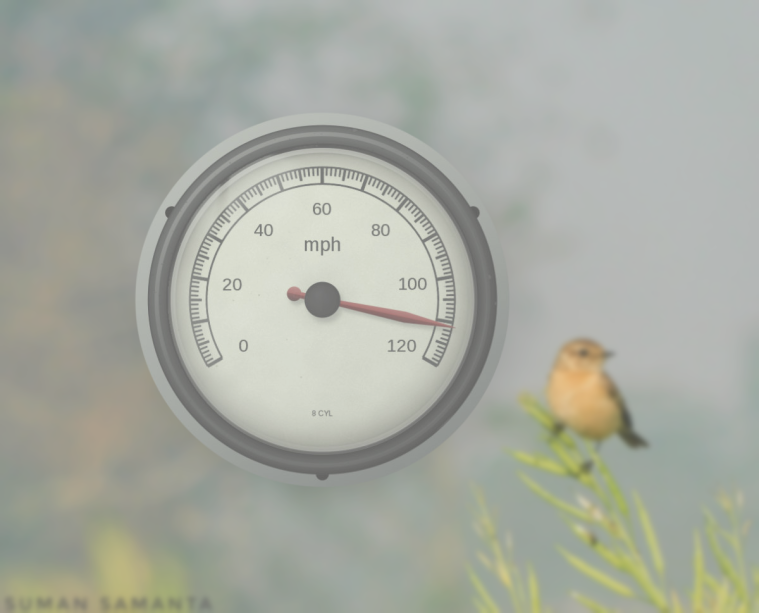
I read 111; mph
